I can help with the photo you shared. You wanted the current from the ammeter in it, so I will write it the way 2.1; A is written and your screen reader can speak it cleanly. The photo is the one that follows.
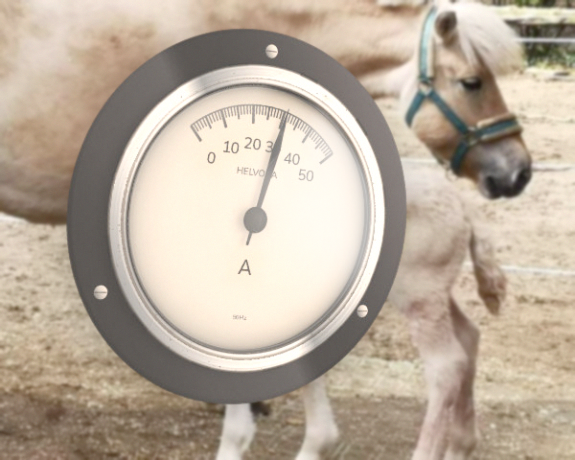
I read 30; A
